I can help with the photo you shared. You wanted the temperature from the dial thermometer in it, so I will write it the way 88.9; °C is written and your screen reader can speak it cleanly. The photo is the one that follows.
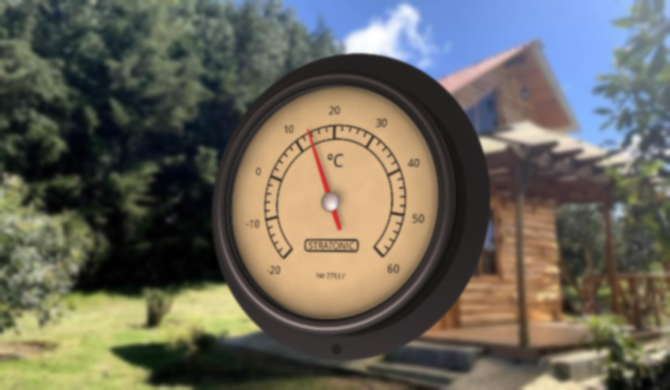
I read 14; °C
